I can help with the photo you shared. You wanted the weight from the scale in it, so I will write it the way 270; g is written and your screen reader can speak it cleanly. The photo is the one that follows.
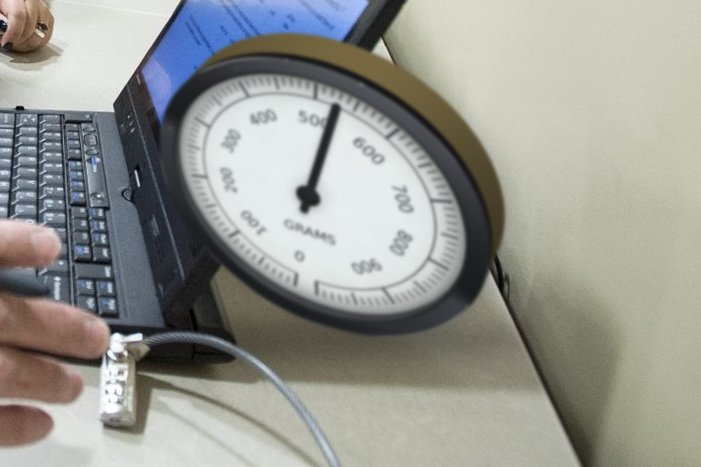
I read 530; g
